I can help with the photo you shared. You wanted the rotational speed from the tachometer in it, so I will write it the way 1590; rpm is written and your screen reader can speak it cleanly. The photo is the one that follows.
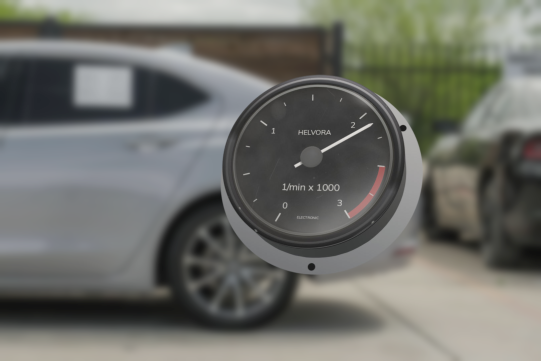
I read 2125; rpm
